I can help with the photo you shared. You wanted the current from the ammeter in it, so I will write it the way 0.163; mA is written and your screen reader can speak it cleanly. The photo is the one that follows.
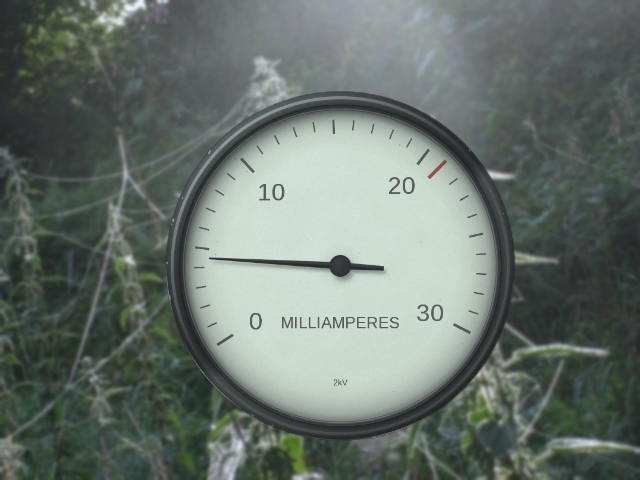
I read 4.5; mA
